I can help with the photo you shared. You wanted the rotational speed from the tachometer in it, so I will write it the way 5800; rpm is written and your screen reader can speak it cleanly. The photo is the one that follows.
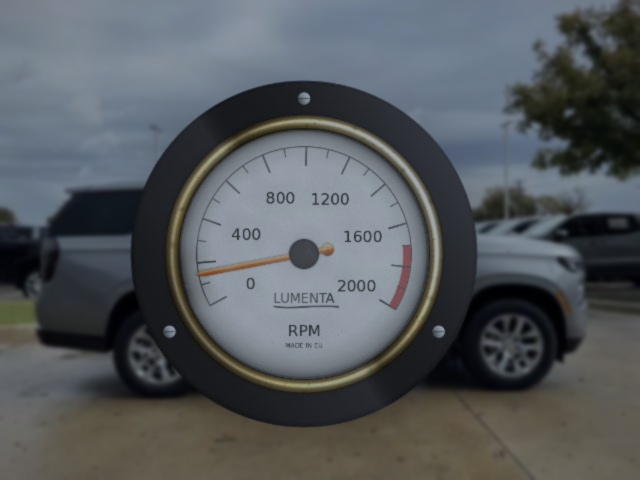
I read 150; rpm
